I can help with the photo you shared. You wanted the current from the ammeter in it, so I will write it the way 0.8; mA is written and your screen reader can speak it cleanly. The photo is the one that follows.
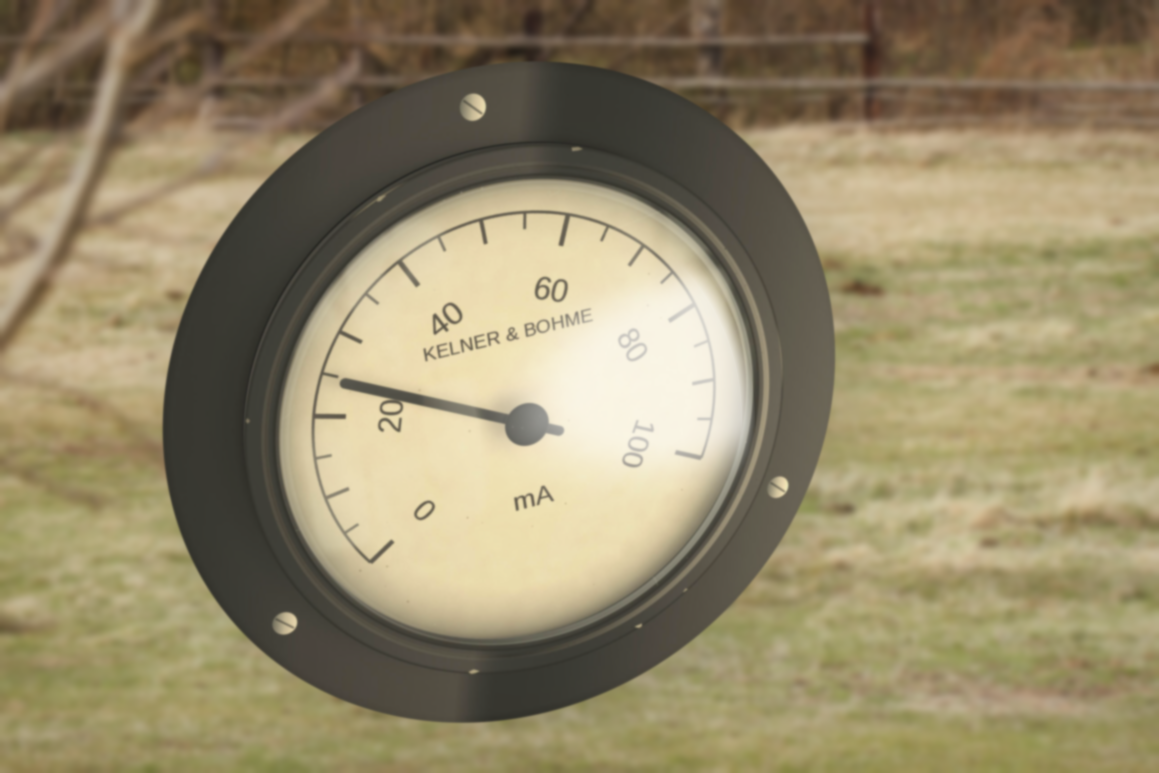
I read 25; mA
